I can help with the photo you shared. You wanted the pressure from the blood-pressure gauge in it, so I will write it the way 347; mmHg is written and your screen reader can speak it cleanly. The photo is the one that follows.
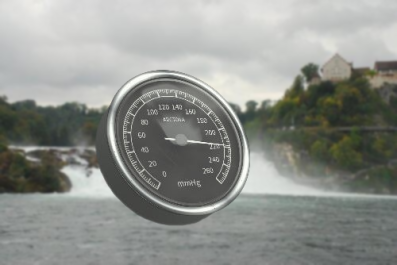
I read 220; mmHg
